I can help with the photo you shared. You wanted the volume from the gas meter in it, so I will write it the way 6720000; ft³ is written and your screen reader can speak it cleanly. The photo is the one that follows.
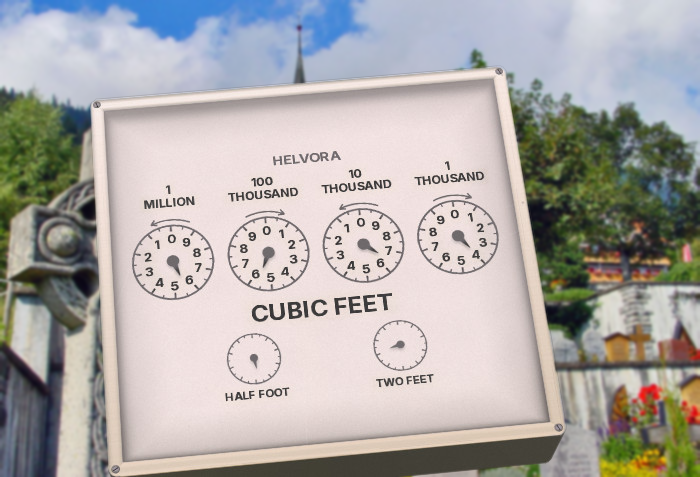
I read 556400; ft³
